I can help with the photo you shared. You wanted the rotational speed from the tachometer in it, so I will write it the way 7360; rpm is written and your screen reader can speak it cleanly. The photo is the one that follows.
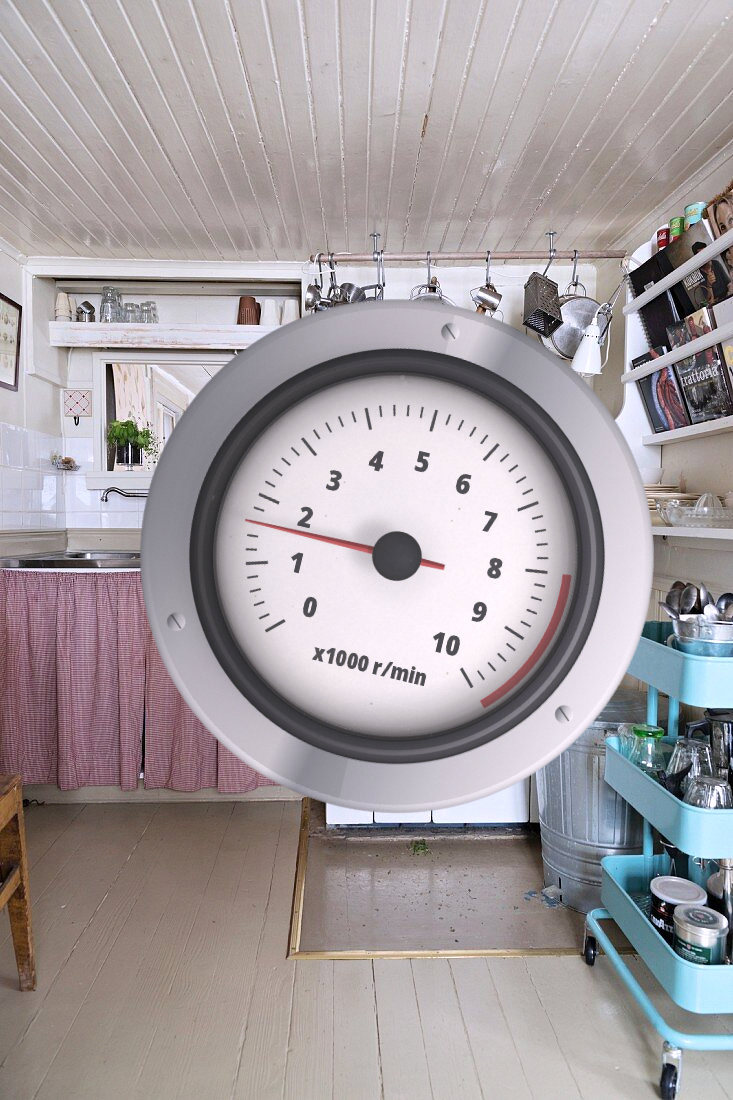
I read 1600; rpm
